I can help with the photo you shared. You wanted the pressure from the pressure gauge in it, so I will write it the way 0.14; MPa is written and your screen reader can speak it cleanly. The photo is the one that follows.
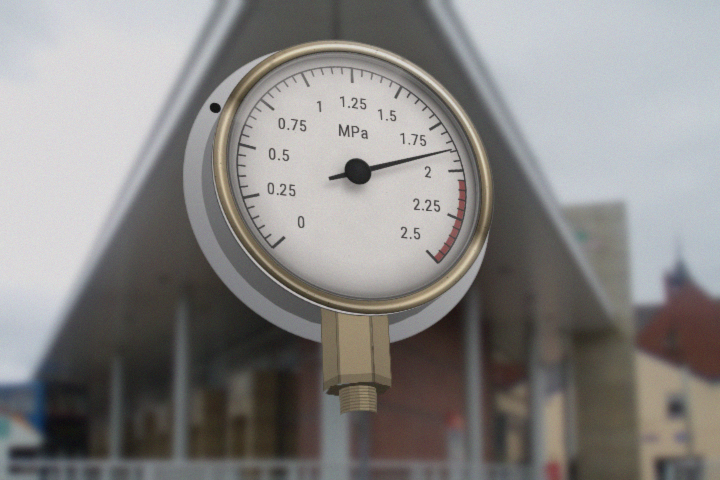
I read 1.9; MPa
